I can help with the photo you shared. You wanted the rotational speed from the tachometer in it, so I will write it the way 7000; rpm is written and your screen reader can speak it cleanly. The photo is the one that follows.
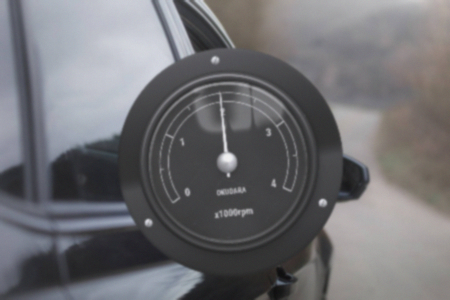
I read 2000; rpm
